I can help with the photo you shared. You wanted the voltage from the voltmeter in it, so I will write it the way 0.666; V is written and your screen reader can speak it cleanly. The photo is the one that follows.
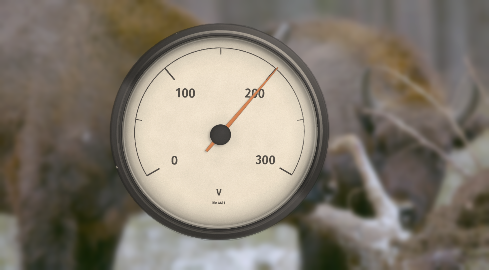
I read 200; V
